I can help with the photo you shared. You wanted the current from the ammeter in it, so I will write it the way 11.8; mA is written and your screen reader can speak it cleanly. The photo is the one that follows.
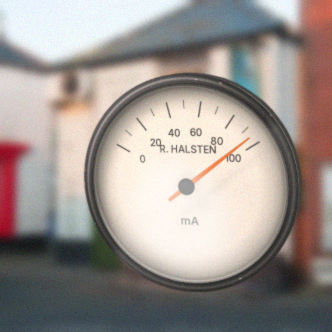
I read 95; mA
